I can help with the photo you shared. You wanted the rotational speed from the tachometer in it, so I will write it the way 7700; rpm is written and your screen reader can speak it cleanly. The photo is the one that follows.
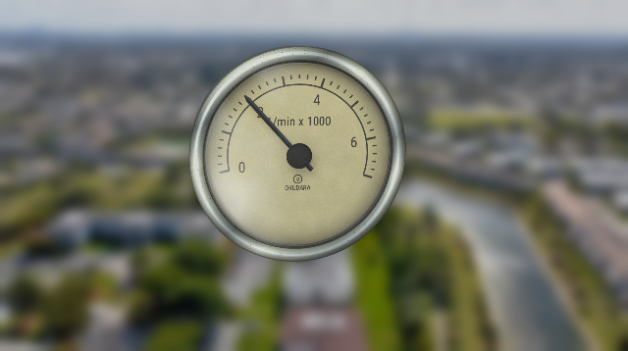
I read 2000; rpm
